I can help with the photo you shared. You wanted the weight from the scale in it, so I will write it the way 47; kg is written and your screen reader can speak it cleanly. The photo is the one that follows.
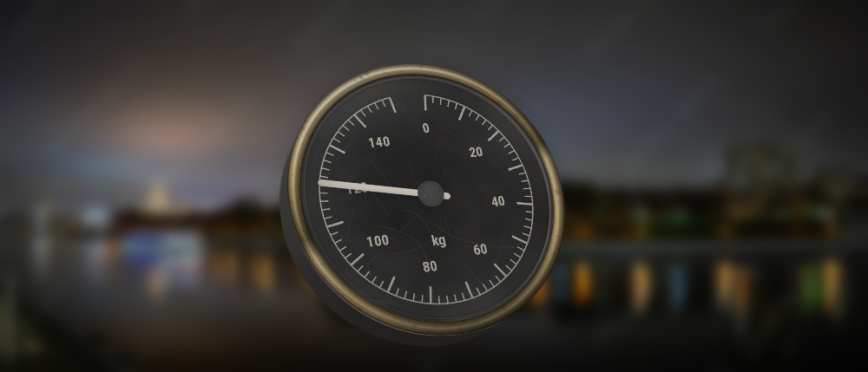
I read 120; kg
